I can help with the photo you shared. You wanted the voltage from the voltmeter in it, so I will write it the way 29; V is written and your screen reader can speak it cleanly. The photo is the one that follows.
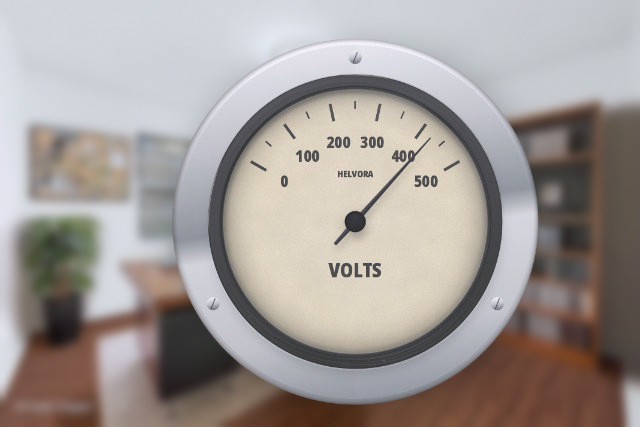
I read 425; V
